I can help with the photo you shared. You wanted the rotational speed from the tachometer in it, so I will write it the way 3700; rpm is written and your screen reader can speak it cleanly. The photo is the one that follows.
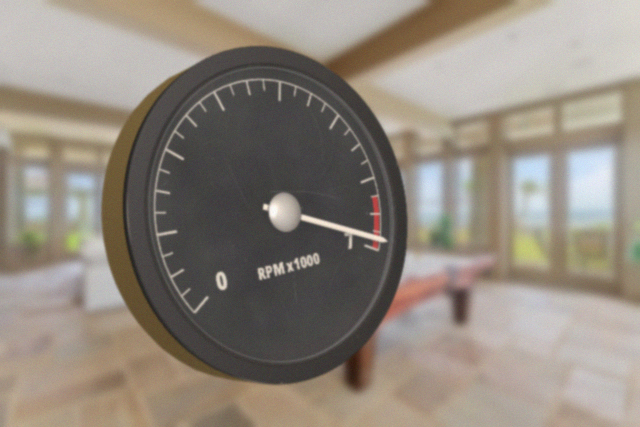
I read 6875; rpm
